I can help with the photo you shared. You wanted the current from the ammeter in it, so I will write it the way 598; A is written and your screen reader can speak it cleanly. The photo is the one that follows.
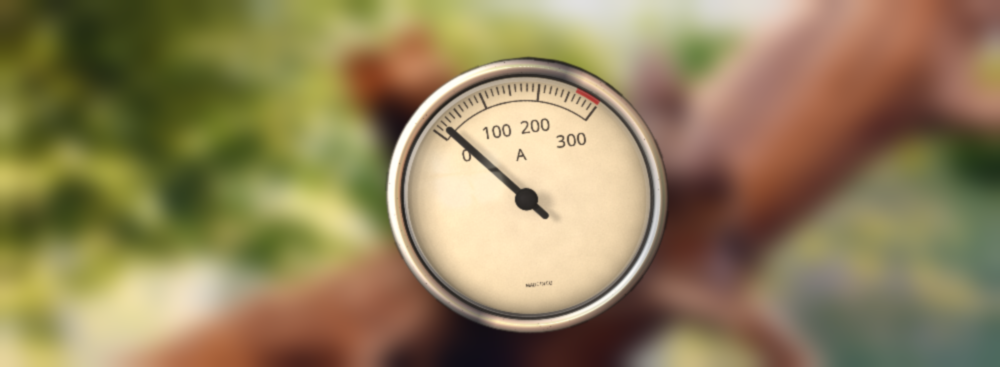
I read 20; A
